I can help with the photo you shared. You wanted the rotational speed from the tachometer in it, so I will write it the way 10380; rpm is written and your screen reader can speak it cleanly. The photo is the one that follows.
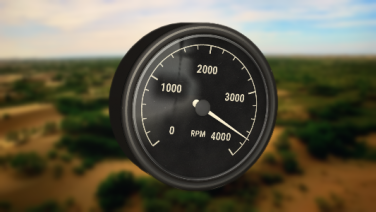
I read 3700; rpm
